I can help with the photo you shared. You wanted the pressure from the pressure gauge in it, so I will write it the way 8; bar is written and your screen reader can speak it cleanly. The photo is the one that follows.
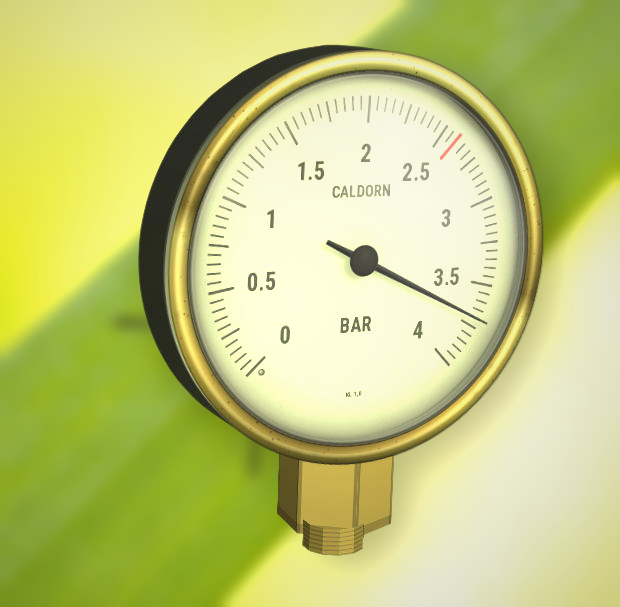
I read 3.7; bar
